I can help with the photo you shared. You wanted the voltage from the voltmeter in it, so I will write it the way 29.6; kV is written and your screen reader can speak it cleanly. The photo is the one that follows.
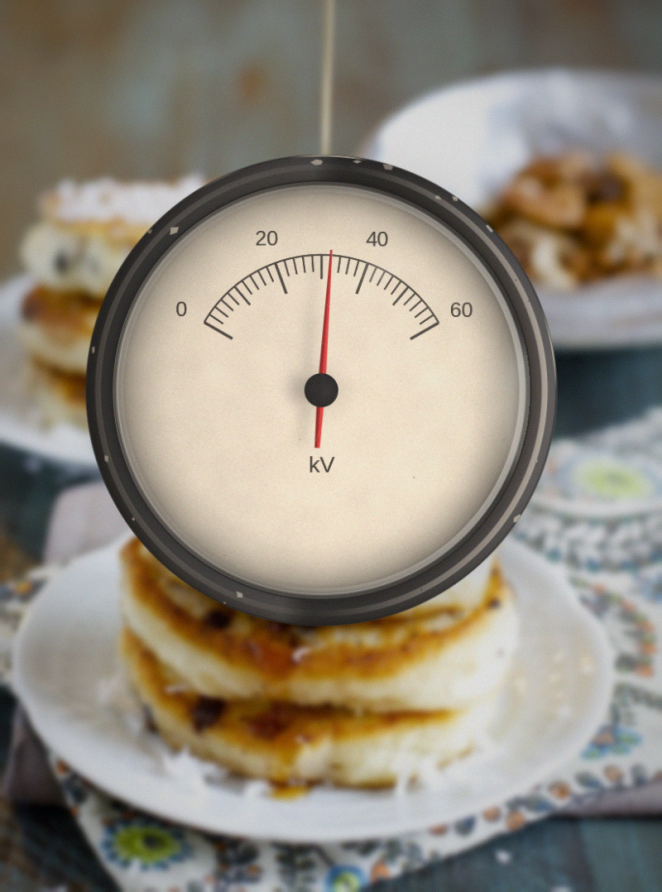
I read 32; kV
